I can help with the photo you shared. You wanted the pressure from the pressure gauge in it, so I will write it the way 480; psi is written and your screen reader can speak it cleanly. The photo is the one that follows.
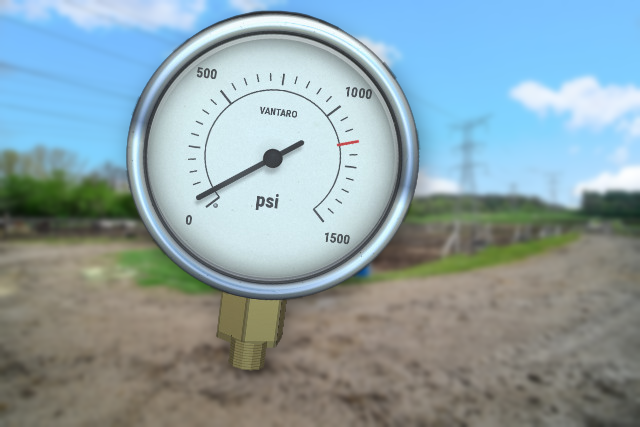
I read 50; psi
